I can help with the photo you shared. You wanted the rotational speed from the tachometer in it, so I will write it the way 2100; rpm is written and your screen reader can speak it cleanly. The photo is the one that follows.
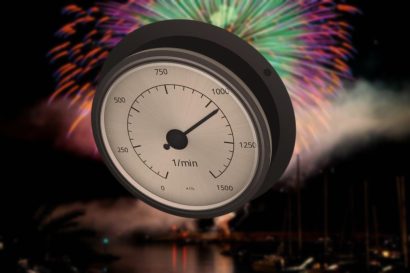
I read 1050; rpm
